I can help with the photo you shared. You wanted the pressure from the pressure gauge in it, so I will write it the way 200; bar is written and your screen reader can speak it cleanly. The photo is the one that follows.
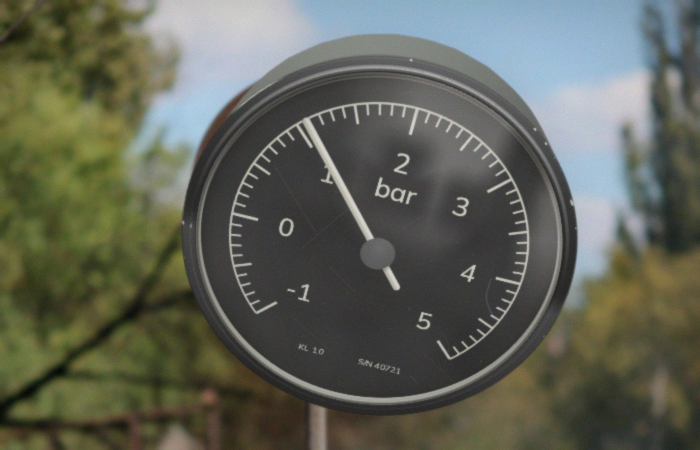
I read 1.1; bar
